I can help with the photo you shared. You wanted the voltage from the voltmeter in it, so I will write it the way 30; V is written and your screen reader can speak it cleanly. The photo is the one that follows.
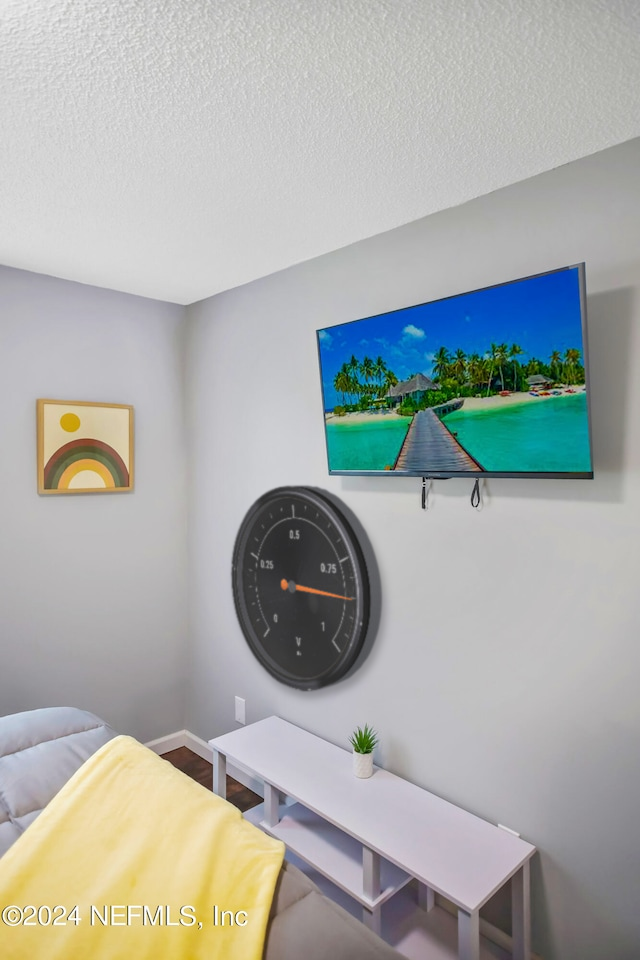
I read 0.85; V
